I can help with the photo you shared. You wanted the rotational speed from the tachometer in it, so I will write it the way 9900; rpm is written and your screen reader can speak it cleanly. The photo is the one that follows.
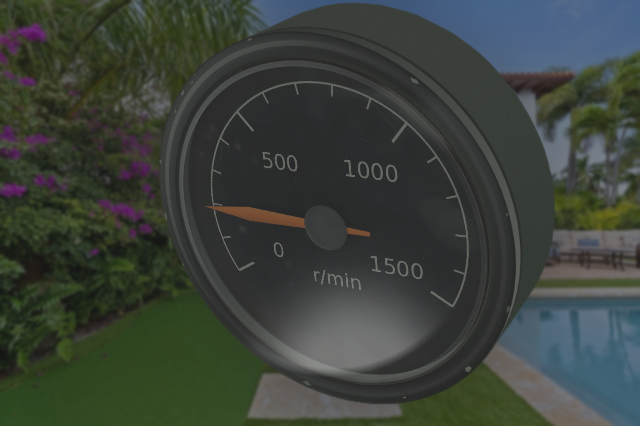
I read 200; rpm
